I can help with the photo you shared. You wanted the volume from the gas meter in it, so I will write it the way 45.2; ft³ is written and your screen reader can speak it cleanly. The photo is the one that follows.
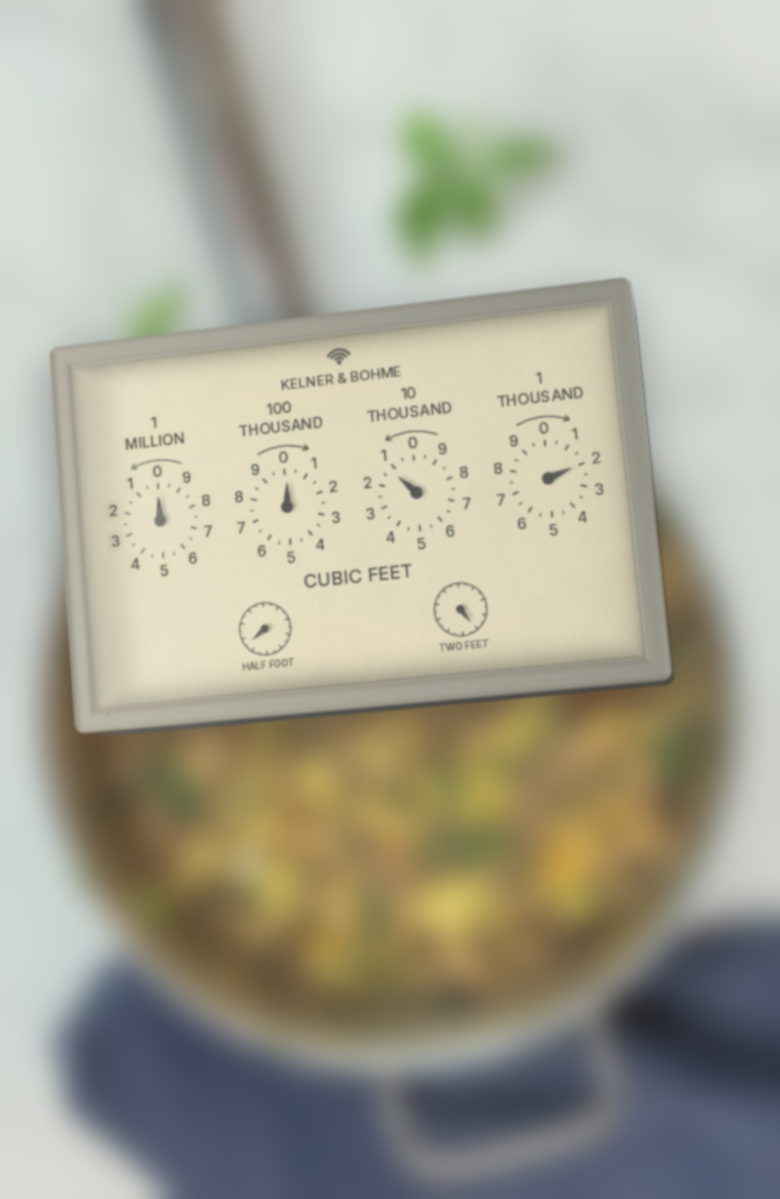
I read 1200; ft³
